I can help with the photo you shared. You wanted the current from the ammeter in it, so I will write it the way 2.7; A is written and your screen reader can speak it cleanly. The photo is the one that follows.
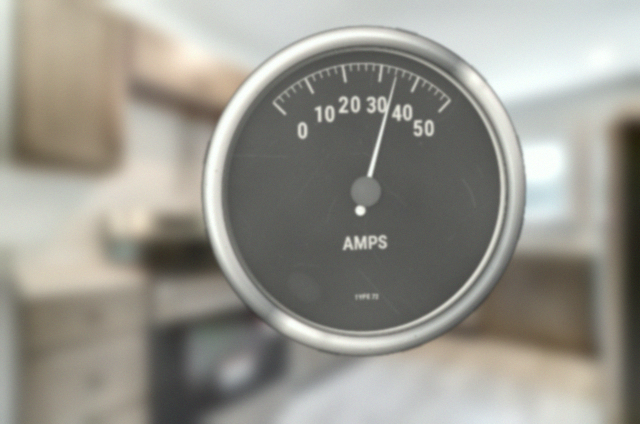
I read 34; A
